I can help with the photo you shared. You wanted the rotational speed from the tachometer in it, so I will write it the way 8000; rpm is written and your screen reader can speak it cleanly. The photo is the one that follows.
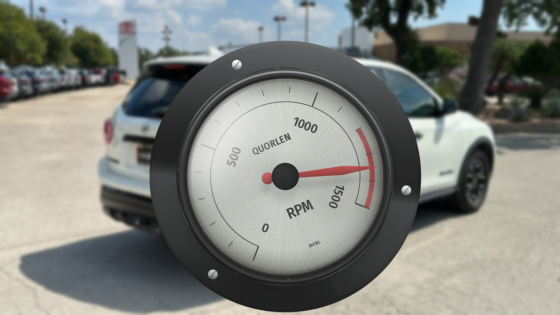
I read 1350; rpm
